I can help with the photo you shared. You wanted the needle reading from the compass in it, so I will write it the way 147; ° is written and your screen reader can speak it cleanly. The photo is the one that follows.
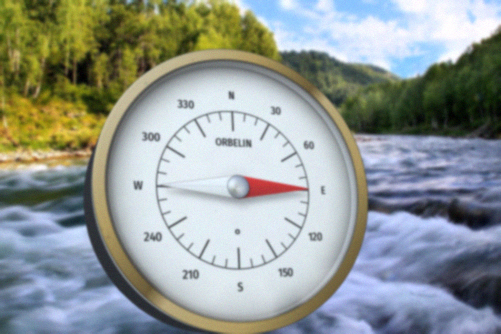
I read 90; °
